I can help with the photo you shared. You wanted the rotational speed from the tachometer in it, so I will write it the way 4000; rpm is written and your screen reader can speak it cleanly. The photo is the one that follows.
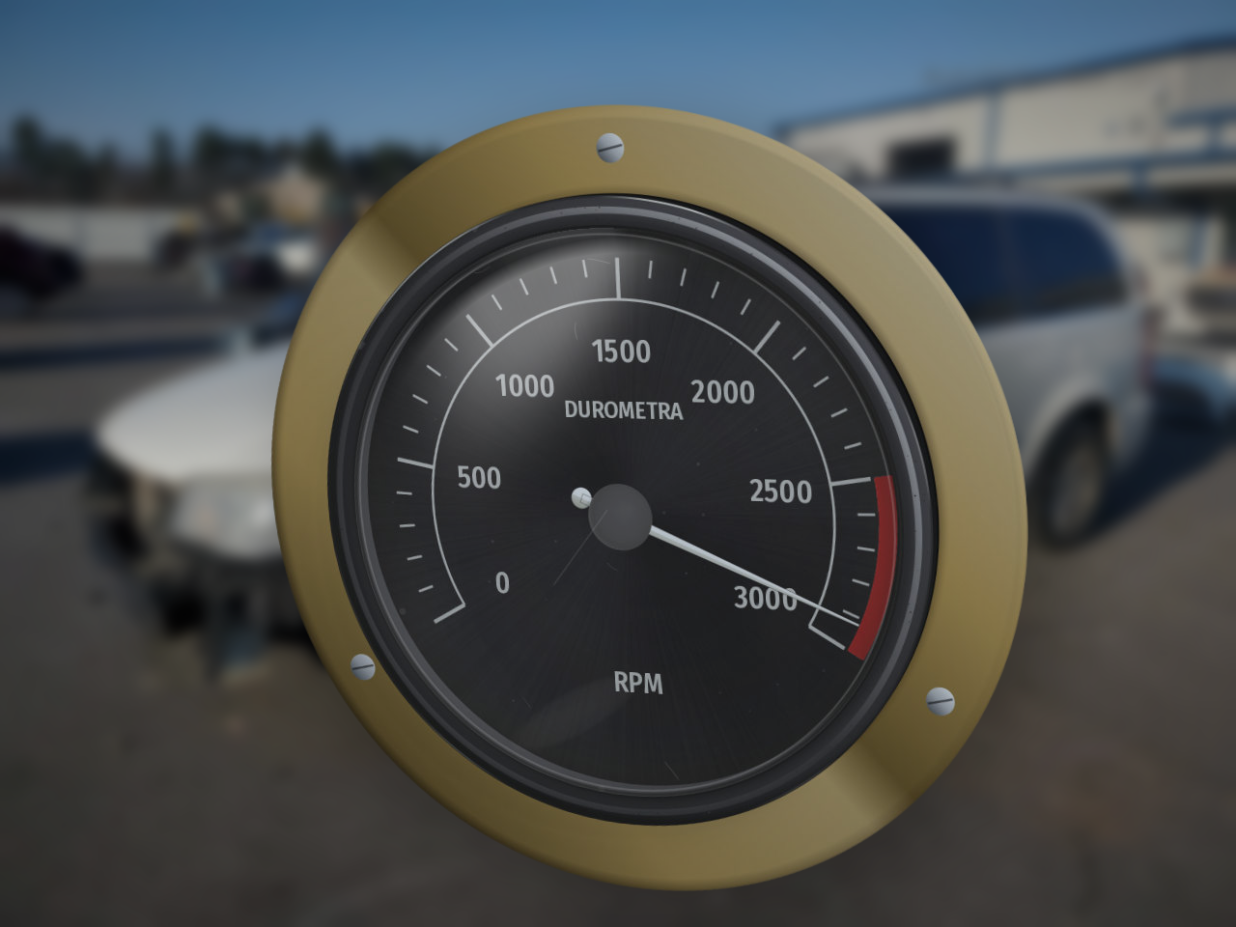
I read 2900; rpm
